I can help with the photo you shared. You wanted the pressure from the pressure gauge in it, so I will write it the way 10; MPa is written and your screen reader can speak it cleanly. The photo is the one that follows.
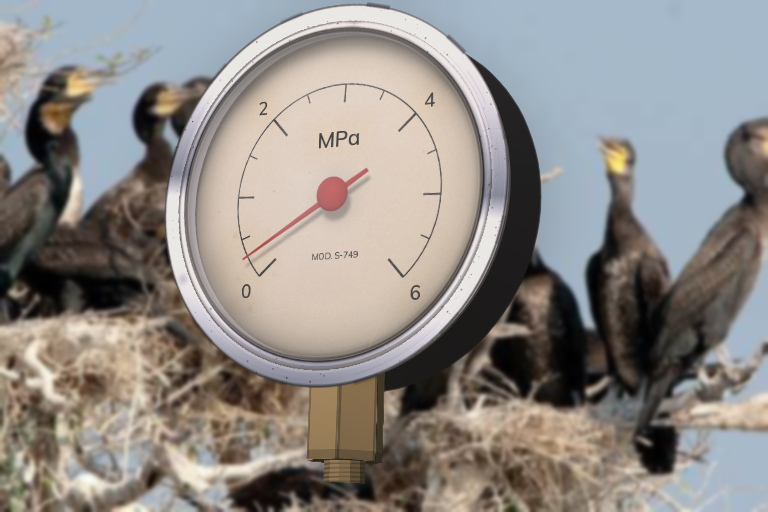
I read 0.25; MPa
